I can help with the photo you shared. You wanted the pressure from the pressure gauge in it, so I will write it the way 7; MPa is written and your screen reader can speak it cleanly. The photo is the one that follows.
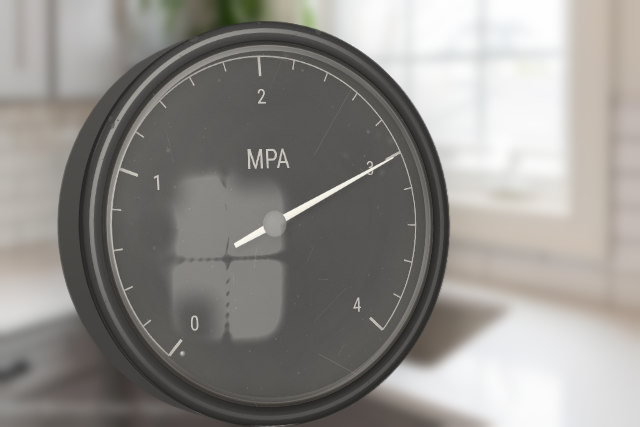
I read 3; MPa
